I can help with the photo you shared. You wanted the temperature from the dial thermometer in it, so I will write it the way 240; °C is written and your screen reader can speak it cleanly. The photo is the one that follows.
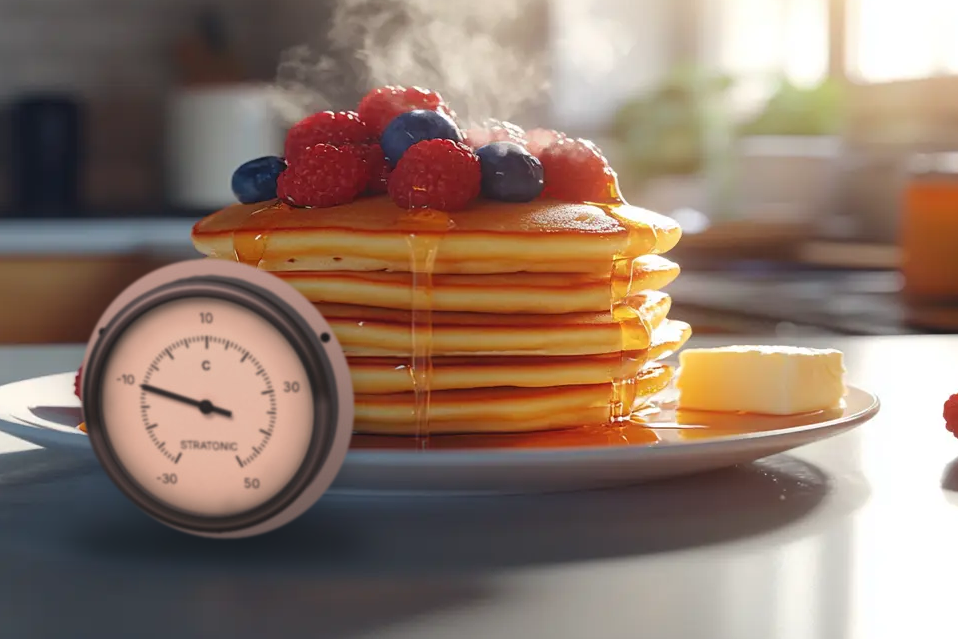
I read -10; °C
